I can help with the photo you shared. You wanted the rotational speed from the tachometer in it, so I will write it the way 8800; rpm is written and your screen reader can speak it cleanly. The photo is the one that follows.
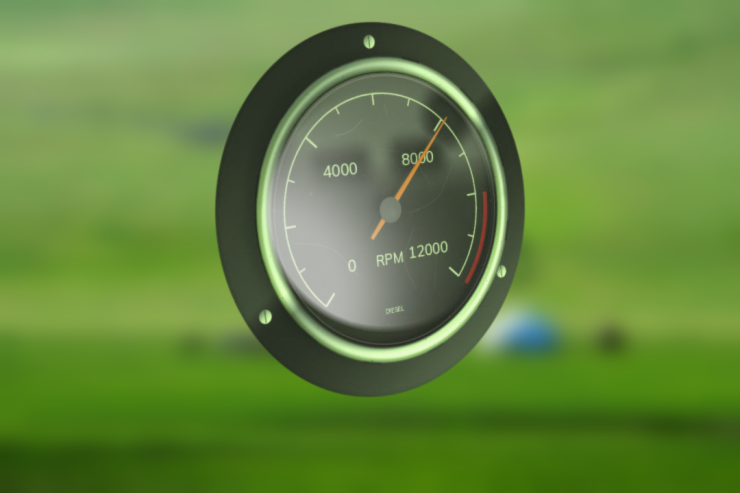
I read 8000; rpm
